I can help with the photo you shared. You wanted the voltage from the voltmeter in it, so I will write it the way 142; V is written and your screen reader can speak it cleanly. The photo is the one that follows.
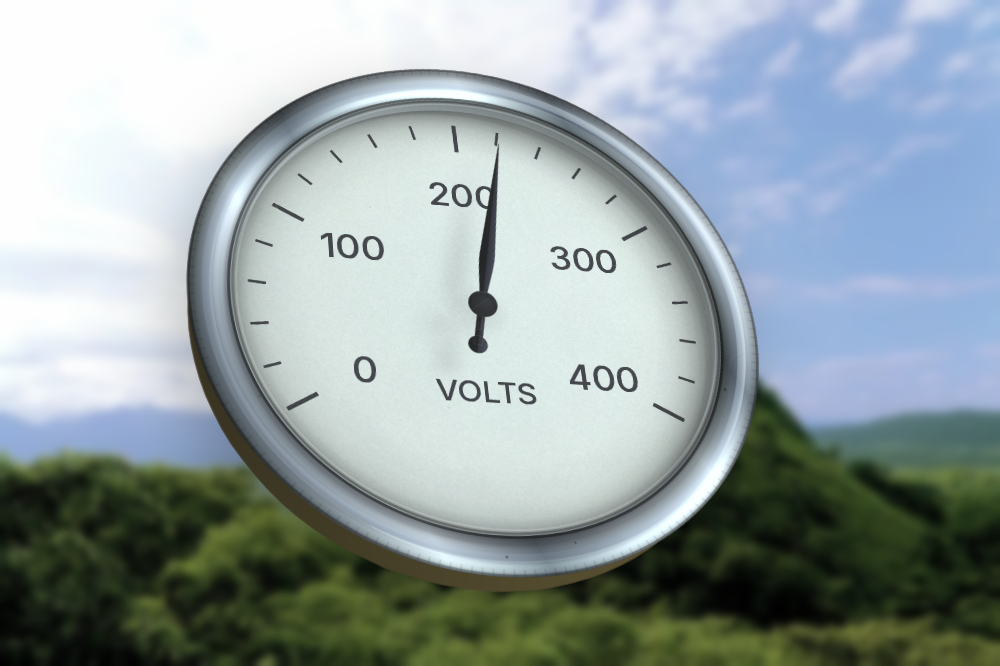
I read 220; V
